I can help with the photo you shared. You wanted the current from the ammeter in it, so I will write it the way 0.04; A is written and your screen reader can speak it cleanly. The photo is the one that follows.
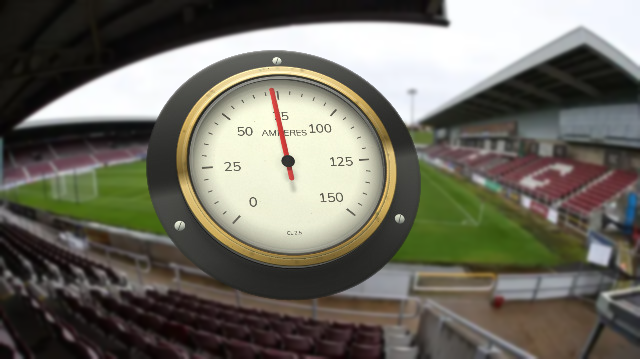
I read 72.5; A
